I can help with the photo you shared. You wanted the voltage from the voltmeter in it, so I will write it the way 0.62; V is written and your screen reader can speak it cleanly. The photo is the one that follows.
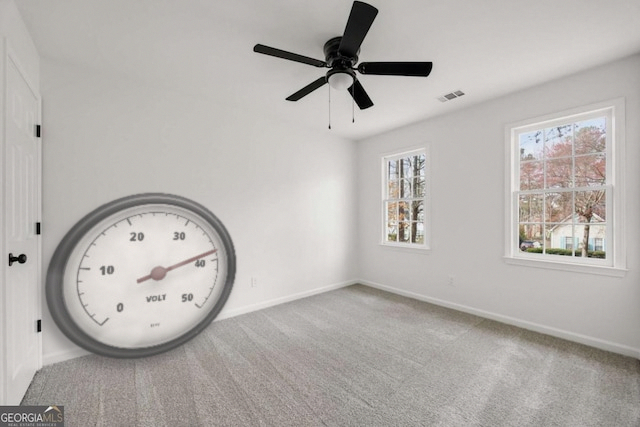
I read 38; V
